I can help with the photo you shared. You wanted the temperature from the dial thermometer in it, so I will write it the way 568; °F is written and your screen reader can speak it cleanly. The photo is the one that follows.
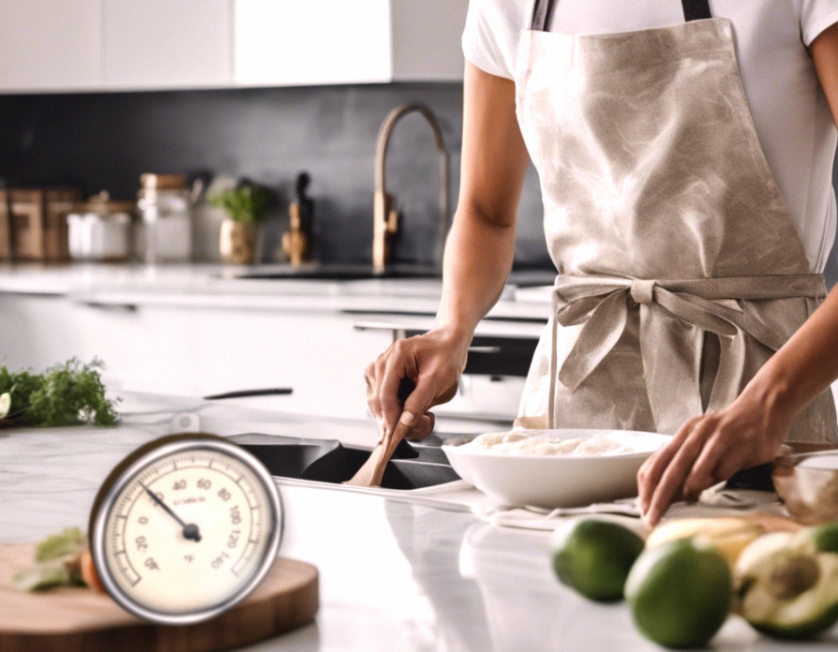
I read 20; °F
